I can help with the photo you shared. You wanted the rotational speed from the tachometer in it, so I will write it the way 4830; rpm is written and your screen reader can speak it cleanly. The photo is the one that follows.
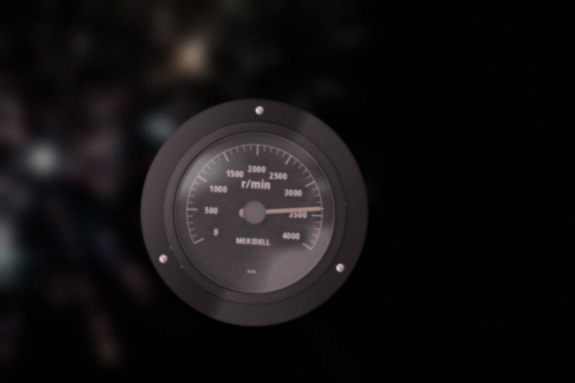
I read 3400; rpm
